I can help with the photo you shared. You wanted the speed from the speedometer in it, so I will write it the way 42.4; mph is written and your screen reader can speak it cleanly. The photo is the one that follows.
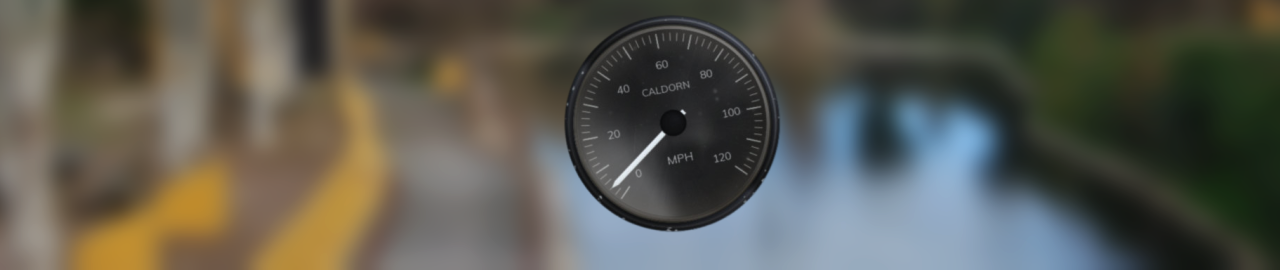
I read 4; mph
